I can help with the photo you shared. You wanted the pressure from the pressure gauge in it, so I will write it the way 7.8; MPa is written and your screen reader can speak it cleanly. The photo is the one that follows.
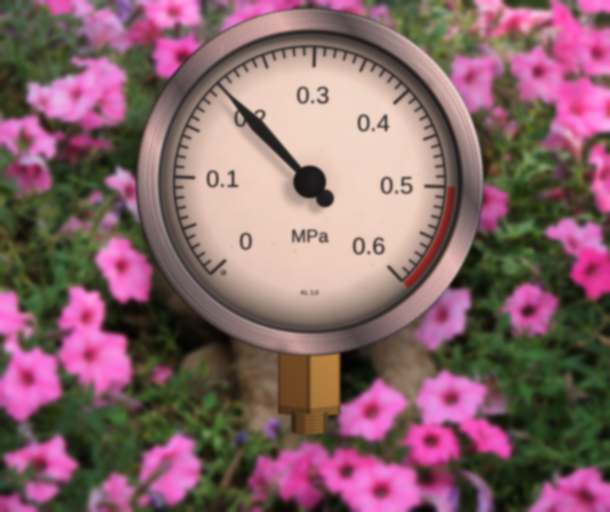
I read 0.2; MPa
